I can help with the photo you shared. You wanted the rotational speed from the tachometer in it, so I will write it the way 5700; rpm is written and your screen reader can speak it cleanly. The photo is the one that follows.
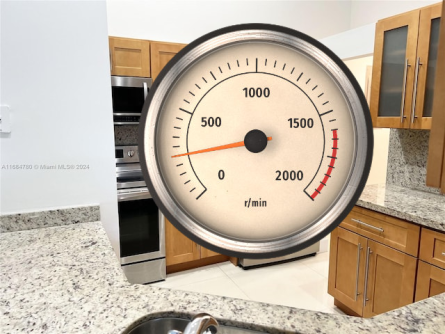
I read 250; rpm
